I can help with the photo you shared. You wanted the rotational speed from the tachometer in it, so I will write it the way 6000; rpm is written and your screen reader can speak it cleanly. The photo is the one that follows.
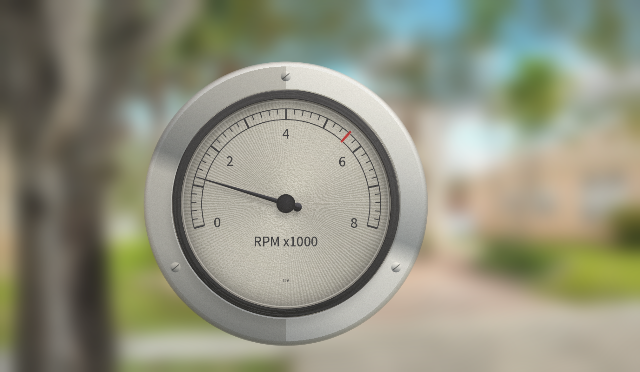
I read 1200; rpm
